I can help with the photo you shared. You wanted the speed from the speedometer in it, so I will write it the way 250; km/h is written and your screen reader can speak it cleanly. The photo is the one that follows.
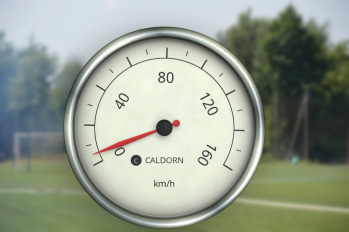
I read 5; km/h
